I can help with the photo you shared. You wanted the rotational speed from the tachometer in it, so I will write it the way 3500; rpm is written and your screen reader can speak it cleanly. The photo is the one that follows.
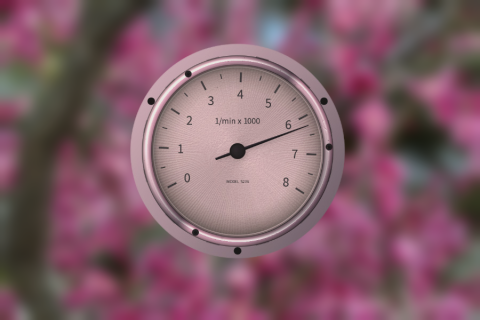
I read 6250; rpm
